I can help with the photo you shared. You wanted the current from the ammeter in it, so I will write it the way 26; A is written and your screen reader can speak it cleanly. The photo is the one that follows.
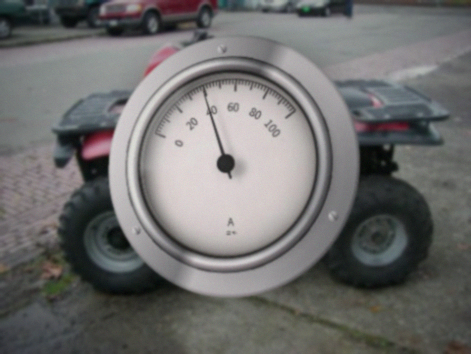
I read 40; A
